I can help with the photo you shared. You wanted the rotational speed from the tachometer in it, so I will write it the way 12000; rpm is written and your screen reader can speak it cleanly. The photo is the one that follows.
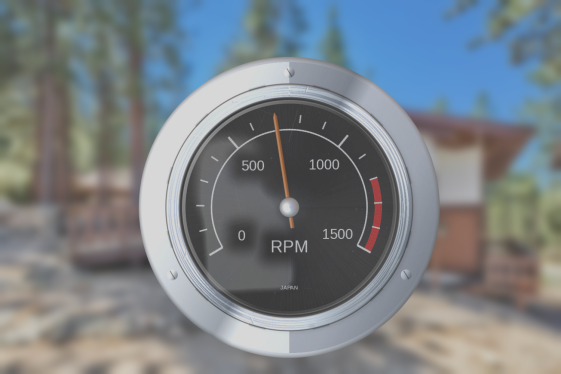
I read 700; rpm
